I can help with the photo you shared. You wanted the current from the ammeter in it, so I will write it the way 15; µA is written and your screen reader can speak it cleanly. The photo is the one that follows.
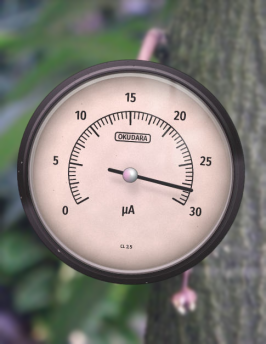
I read 28; µA
